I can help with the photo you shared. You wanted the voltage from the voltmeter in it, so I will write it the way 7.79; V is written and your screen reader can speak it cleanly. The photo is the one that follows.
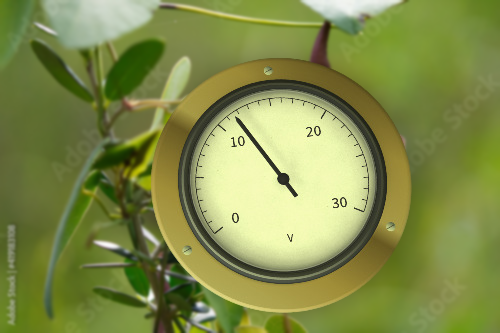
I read 11.5; V
